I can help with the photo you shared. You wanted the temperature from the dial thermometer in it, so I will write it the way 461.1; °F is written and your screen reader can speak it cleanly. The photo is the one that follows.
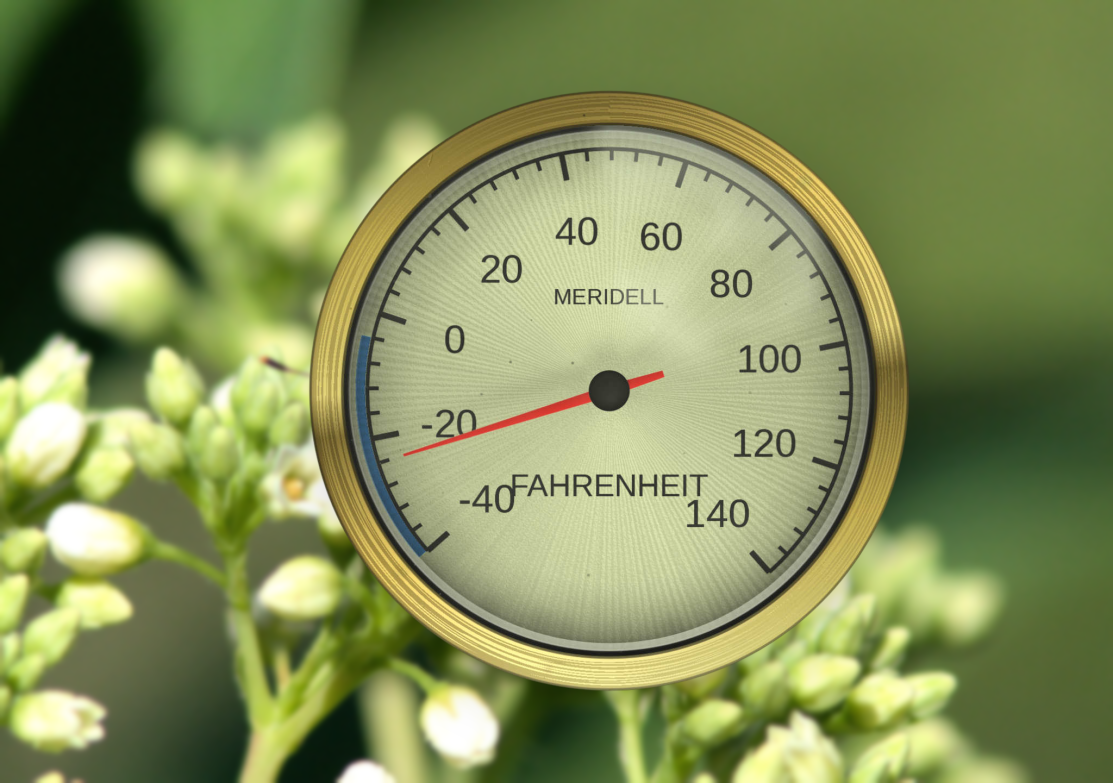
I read -24; °F
